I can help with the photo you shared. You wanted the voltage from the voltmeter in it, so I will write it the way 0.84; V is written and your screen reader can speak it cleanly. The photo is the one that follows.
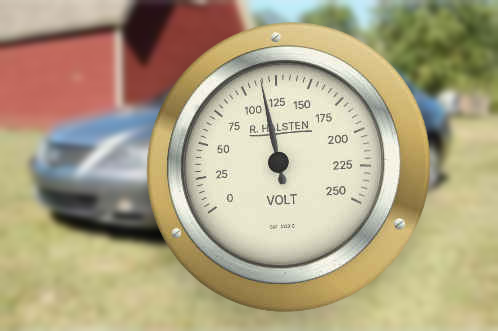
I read 115; V
